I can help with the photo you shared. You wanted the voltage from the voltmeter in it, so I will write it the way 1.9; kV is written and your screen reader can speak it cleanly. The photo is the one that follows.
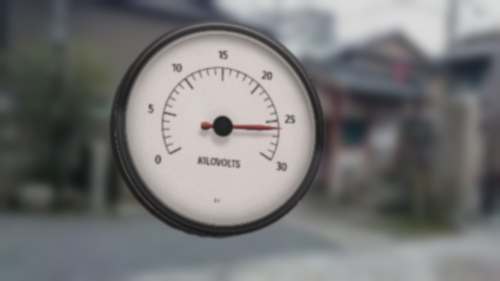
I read 26; kV
